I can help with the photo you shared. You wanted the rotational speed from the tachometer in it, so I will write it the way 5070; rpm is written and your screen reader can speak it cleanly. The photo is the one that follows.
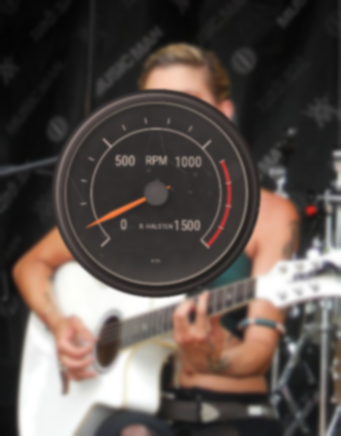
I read 100; rpm
